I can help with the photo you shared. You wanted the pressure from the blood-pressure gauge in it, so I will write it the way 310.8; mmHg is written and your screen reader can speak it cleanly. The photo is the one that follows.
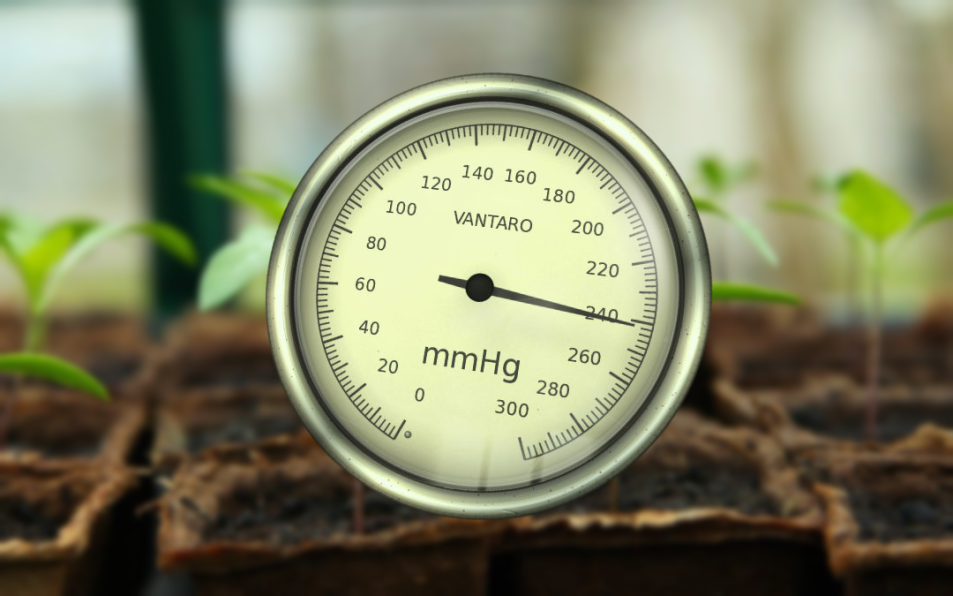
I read 242; mmHg
